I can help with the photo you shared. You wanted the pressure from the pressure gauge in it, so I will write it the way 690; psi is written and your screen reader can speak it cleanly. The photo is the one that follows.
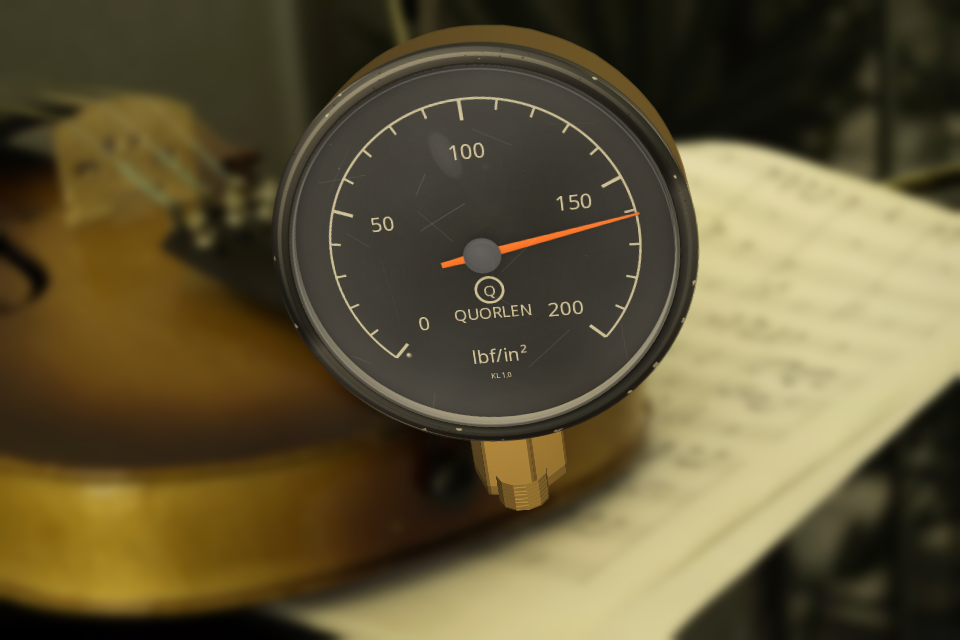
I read 160; psi
